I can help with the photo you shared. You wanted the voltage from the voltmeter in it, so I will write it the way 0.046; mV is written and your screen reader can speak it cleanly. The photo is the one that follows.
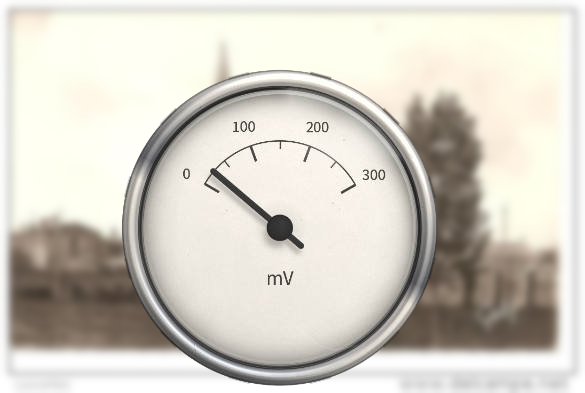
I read 25; mV
